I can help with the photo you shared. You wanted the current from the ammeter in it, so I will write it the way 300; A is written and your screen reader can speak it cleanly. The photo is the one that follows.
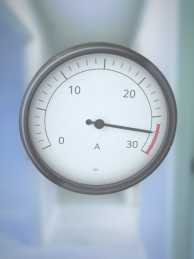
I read 27; A
